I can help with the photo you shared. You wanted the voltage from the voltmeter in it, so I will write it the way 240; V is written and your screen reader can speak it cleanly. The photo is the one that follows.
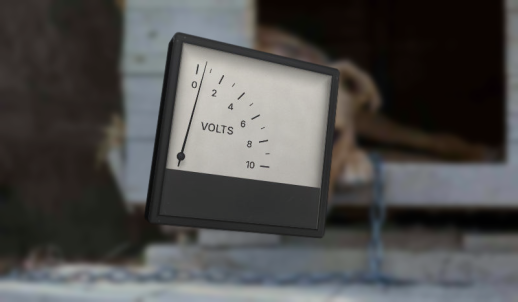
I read 0.5; V
